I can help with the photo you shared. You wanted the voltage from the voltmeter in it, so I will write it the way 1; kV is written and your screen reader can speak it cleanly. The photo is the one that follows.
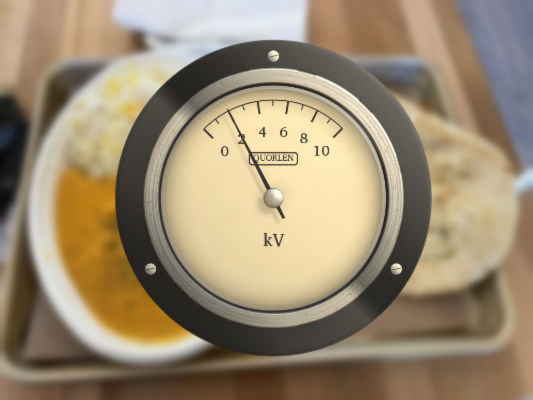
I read 2; kV
